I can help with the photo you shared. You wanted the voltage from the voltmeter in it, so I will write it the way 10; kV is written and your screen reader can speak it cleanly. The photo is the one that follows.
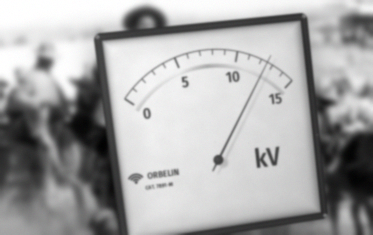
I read 12.5; kV
